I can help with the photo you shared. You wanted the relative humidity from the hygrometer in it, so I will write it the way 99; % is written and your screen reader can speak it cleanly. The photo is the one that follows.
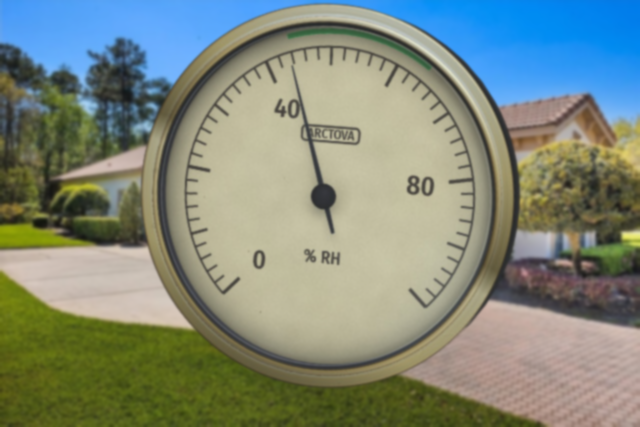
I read 44; %
